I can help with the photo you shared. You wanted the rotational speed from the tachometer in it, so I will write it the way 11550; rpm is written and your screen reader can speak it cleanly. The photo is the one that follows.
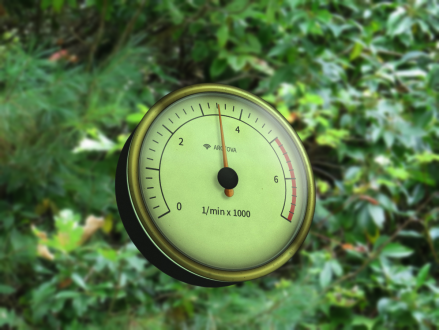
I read 3400; rpm
